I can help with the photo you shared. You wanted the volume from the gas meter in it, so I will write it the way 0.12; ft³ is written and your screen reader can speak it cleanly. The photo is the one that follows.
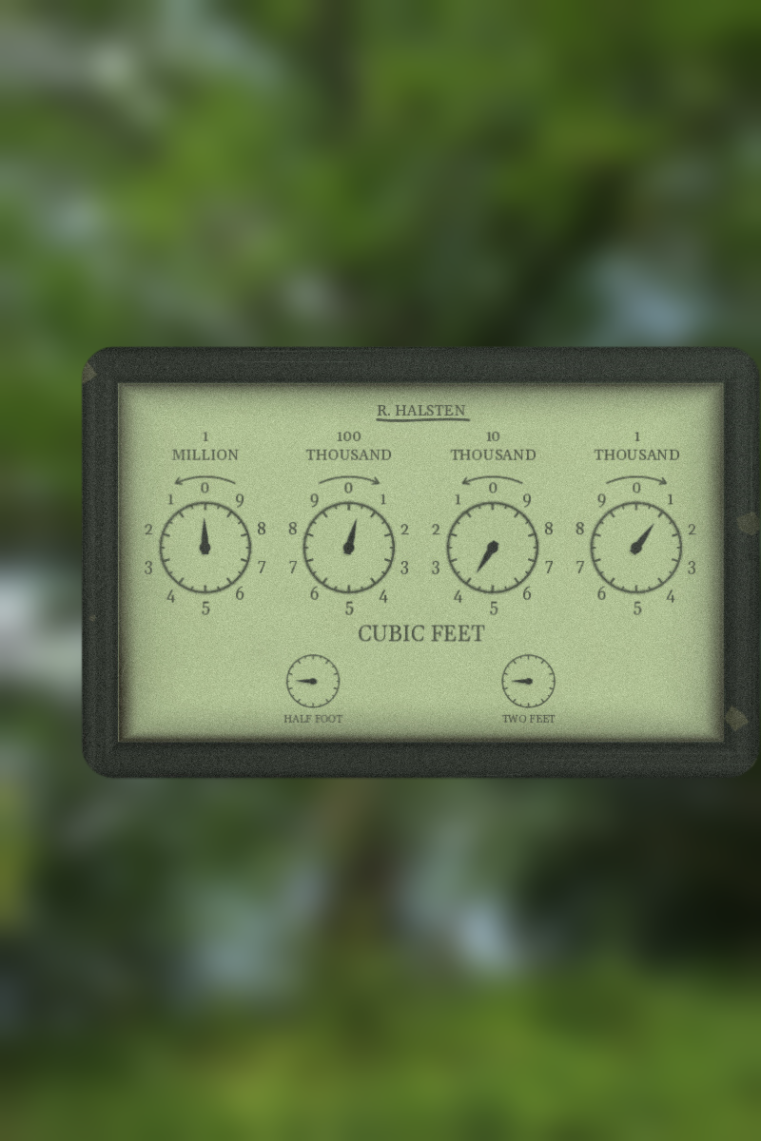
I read 4100; ft³
